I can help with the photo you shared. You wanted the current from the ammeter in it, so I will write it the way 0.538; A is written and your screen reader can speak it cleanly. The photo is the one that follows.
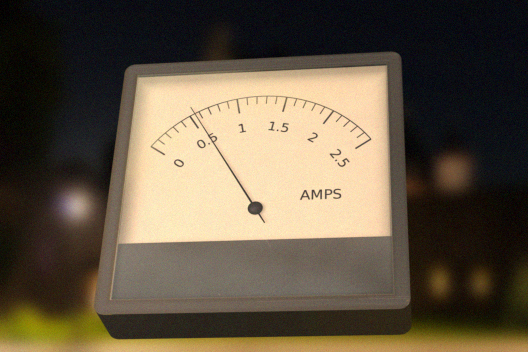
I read 0.55; A
